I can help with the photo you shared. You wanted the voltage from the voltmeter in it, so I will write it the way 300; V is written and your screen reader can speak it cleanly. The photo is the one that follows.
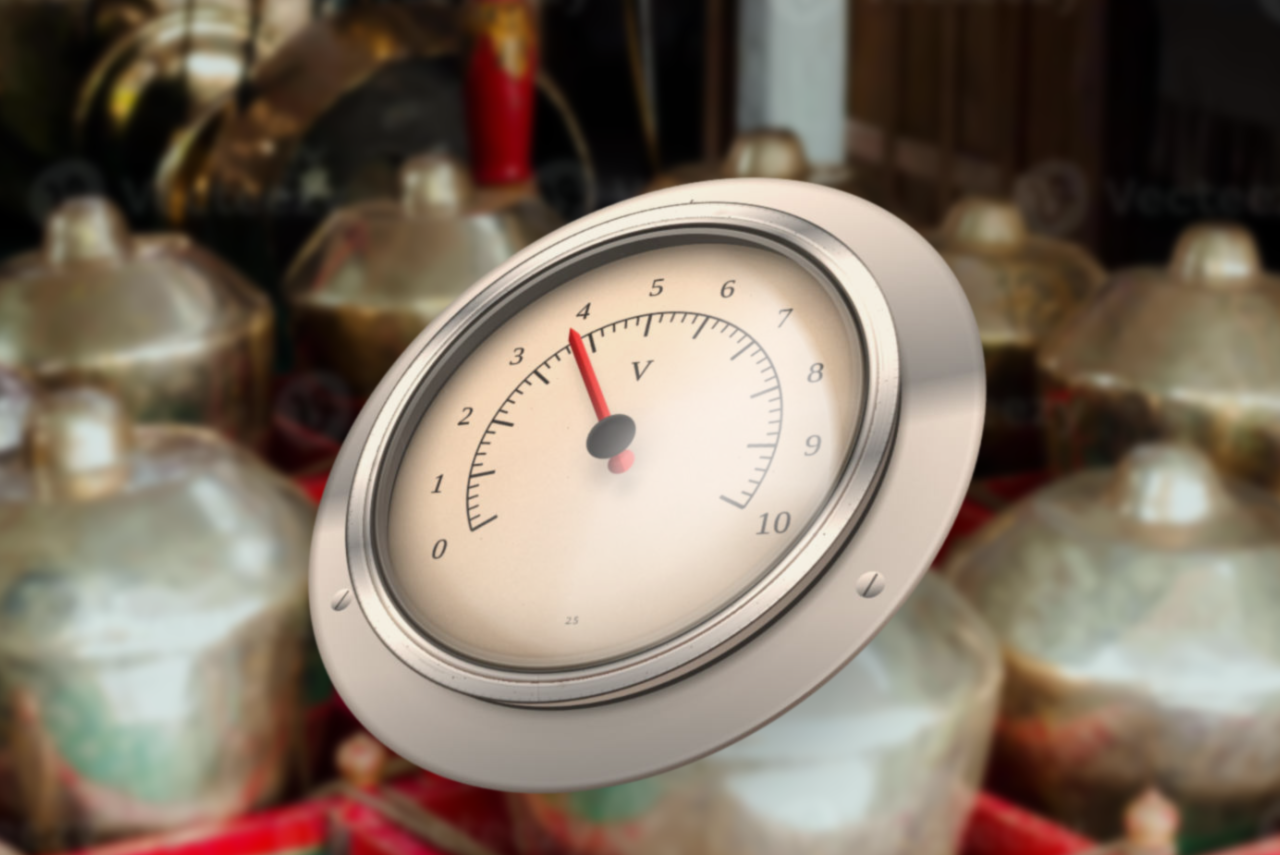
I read 3.8; V
